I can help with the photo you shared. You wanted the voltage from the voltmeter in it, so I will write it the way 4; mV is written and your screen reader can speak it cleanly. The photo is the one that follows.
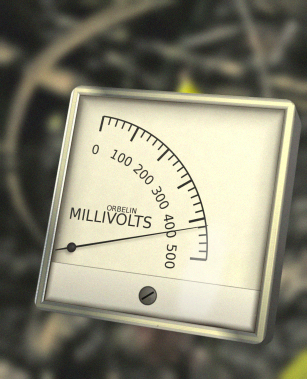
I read 420; mV
